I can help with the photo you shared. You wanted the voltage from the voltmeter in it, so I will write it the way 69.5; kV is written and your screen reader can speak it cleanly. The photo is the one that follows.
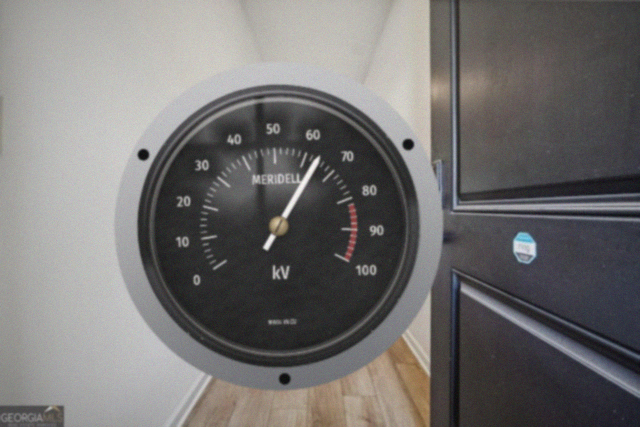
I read 64; kV
